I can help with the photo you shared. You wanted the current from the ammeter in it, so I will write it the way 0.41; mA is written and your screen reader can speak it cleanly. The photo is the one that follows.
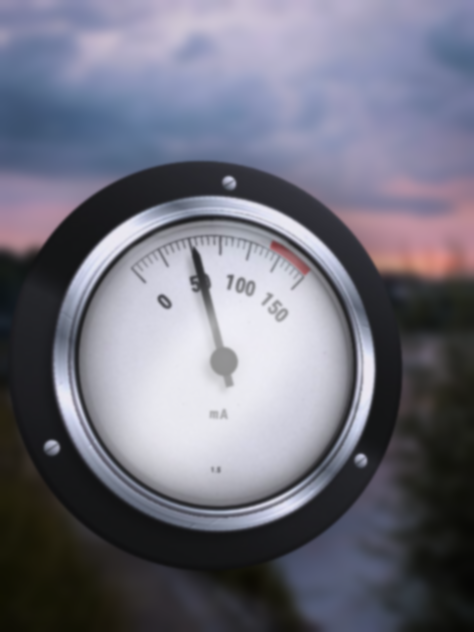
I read 50; mA
